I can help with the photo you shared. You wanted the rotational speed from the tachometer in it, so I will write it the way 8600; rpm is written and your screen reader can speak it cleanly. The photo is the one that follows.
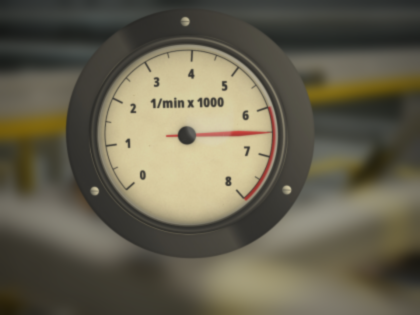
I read 6500; rpm
